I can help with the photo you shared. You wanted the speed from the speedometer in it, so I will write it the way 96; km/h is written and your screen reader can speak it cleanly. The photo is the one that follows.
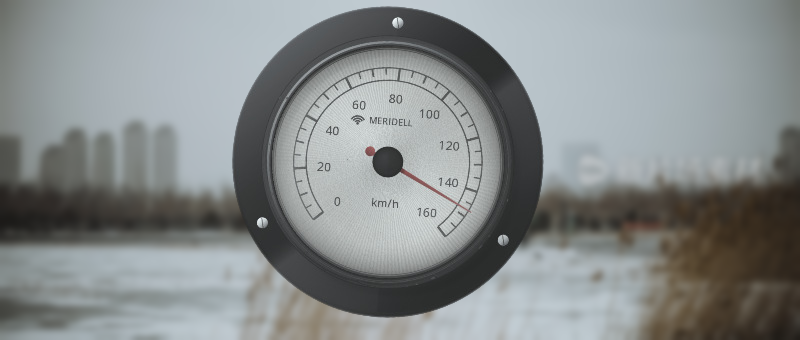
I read 147.5; km/h
